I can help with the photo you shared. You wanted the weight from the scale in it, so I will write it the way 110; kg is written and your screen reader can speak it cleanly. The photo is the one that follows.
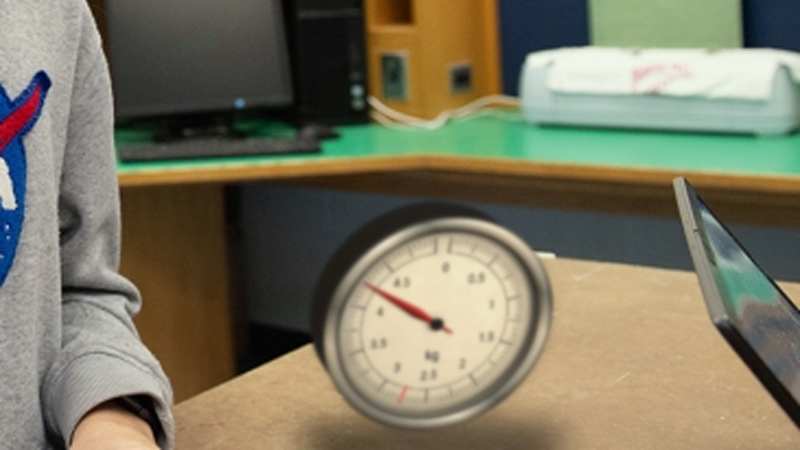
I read 4.25; kg
